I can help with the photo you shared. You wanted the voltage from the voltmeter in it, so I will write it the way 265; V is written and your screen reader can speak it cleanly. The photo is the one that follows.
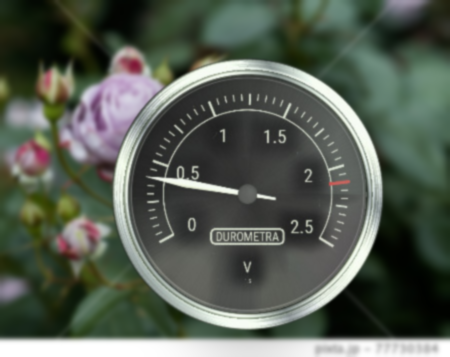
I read 0.4; V
